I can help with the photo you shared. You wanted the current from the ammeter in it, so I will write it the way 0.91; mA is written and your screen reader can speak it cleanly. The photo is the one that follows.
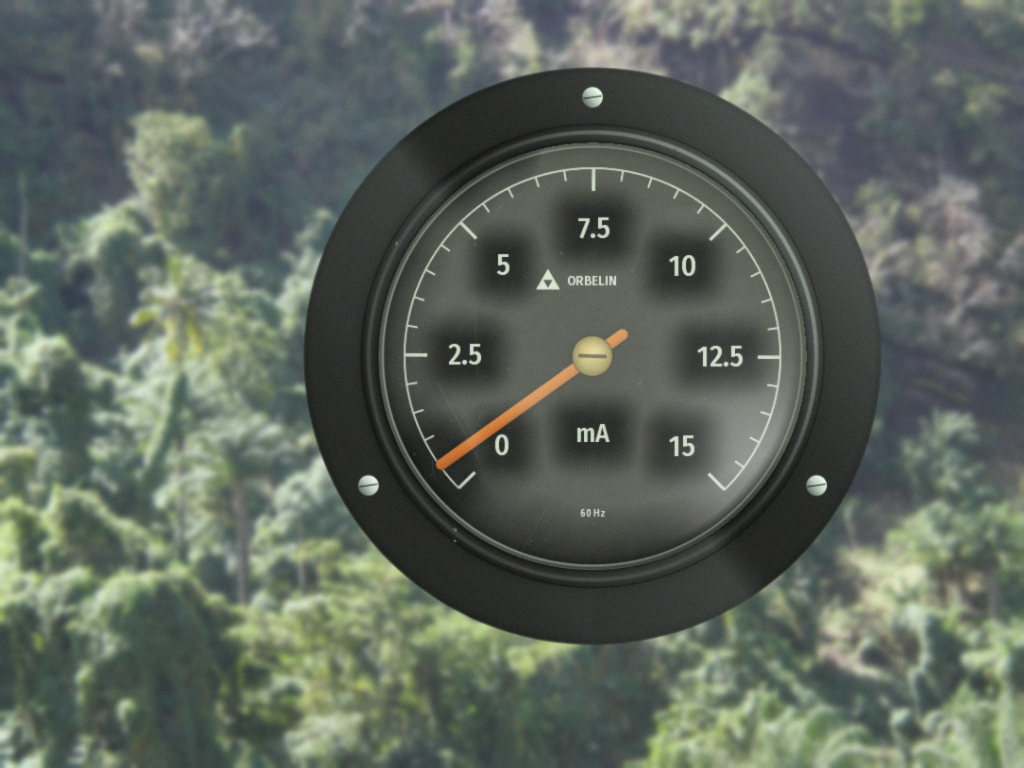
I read 0.5; mA
